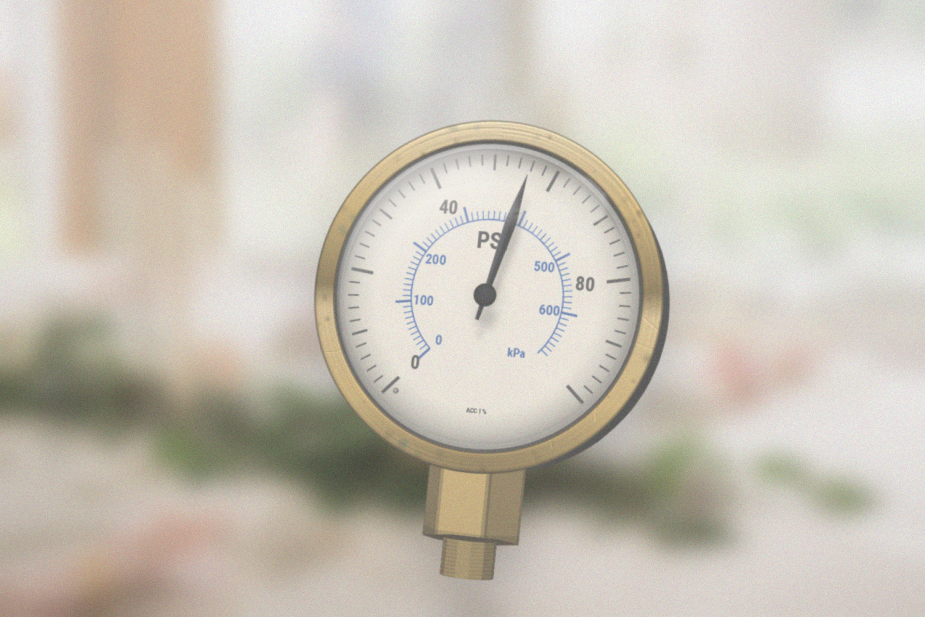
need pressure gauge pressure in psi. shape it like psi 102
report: psi 56
